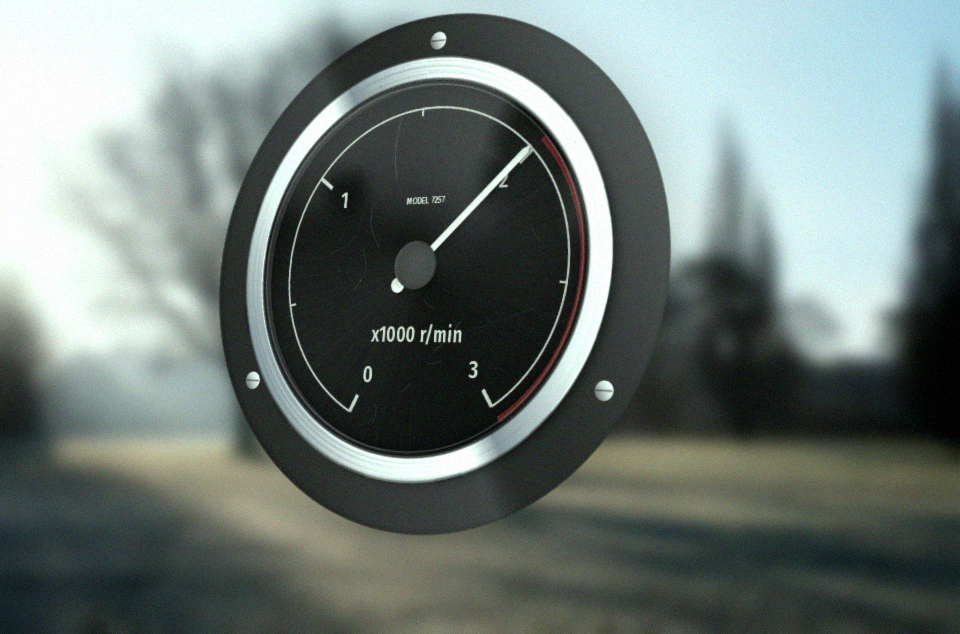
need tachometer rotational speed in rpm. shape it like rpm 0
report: rpm 2000
